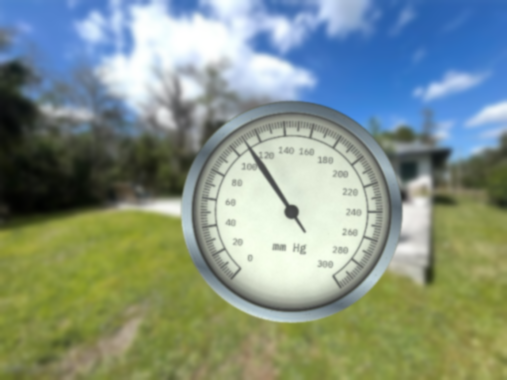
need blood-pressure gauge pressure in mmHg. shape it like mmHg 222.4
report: mmHg 110
